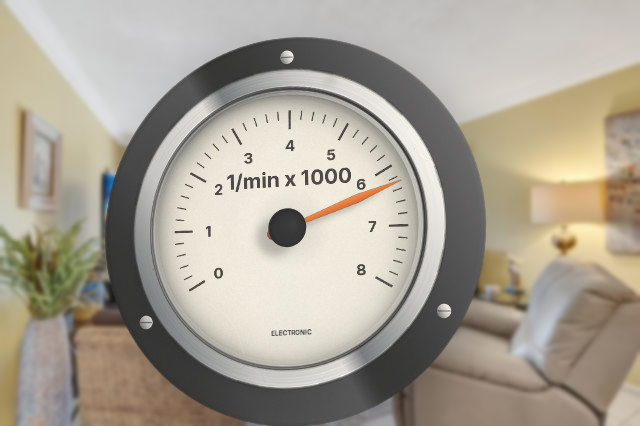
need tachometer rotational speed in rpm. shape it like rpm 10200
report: rpm 6300
